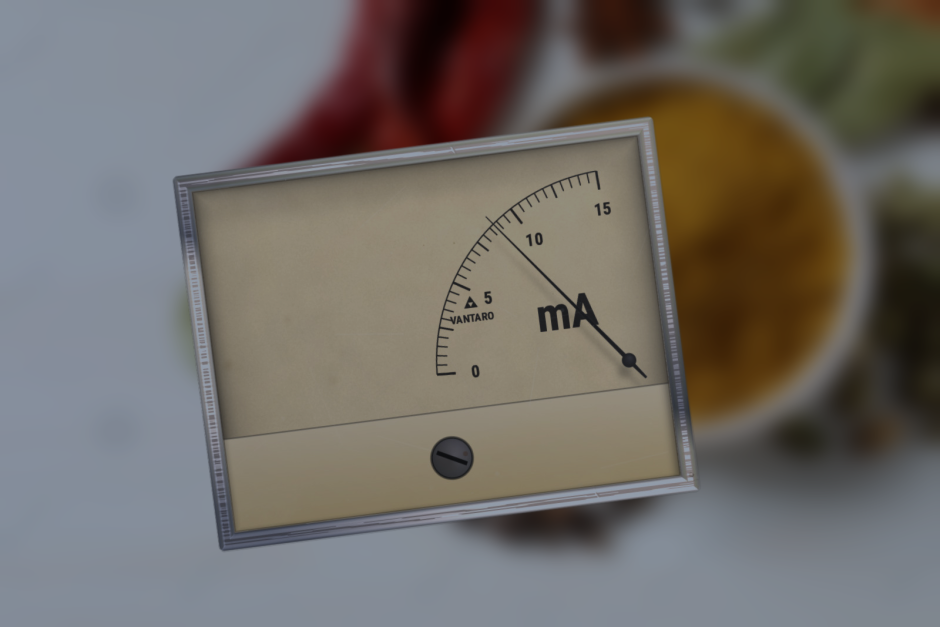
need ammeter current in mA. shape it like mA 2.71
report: mA 8.75
